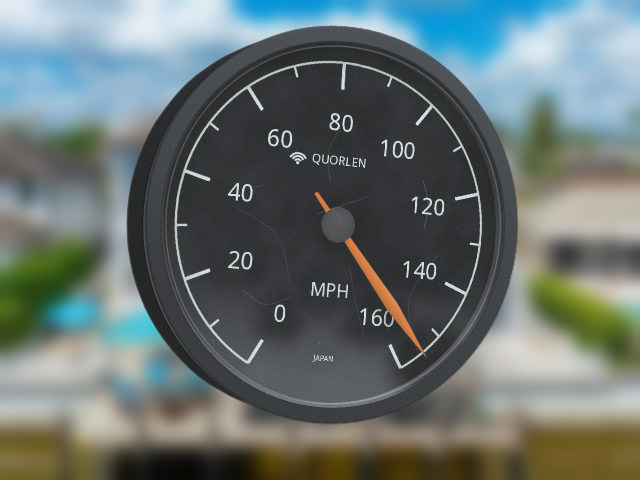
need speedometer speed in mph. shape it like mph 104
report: mph 155
